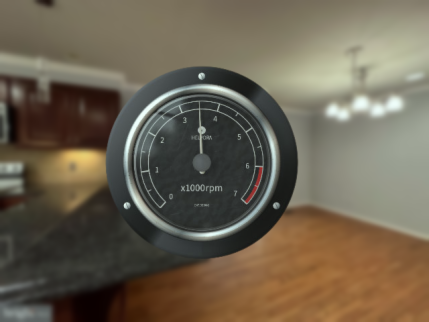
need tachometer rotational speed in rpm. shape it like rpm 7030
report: rpm 3500
